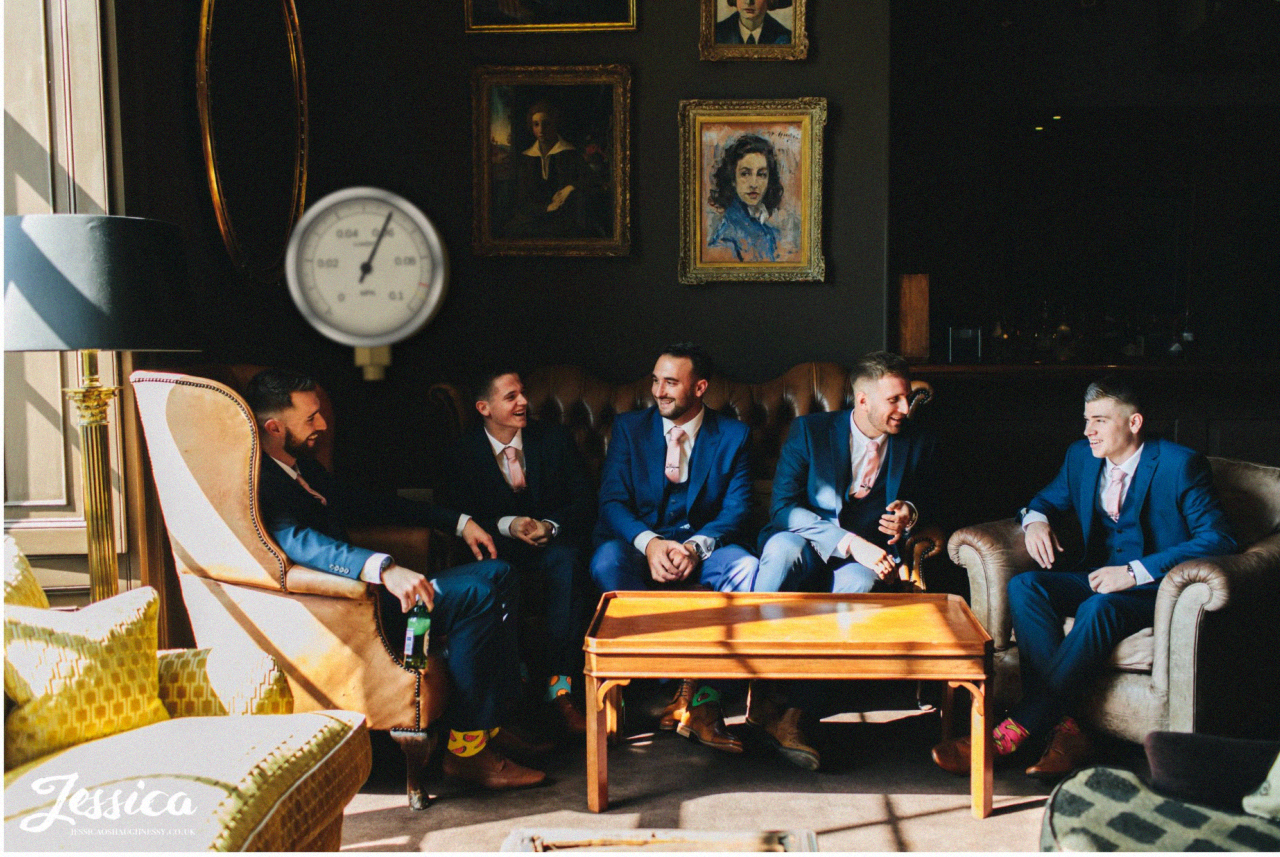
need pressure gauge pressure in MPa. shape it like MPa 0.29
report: MPa 0.06
